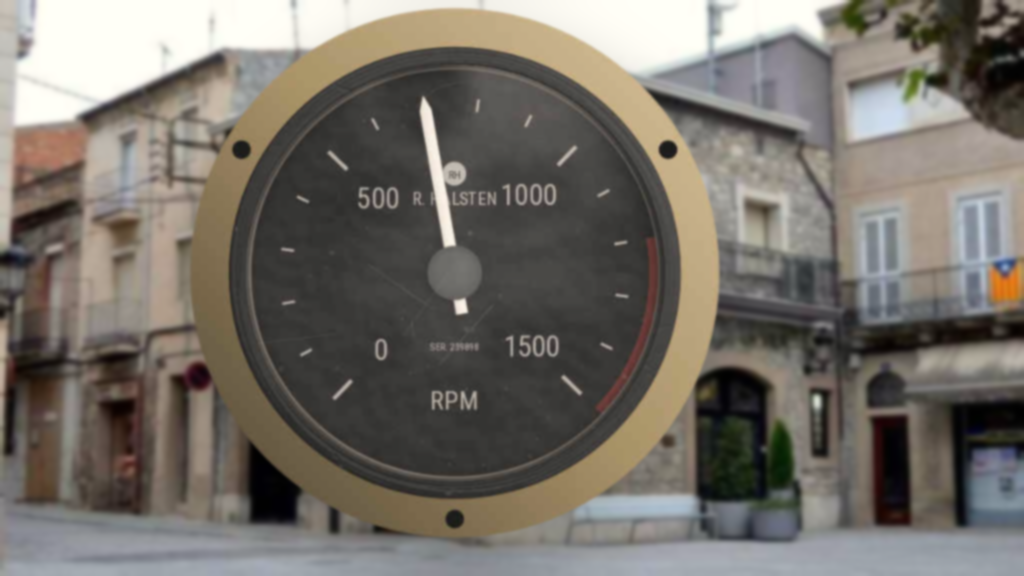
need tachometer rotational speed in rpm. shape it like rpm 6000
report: rpm 700
